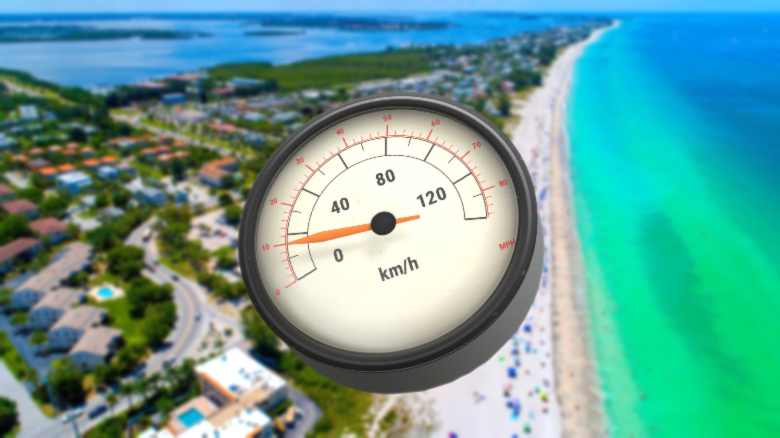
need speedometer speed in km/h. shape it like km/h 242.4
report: km/h 15
